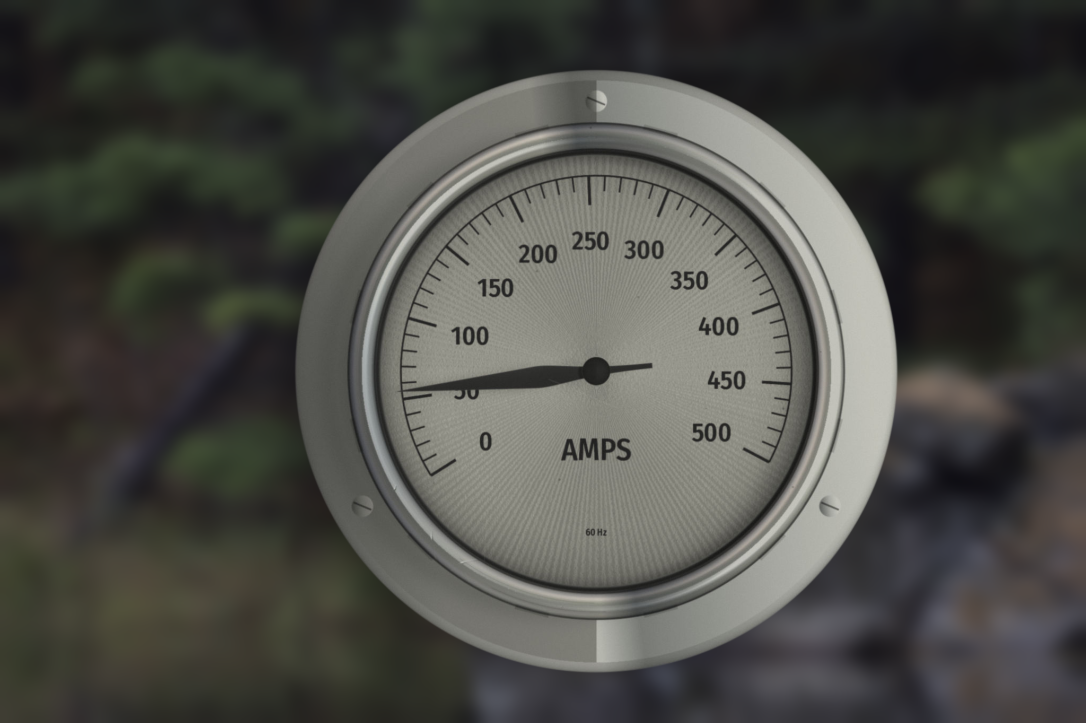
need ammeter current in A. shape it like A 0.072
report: A 55
